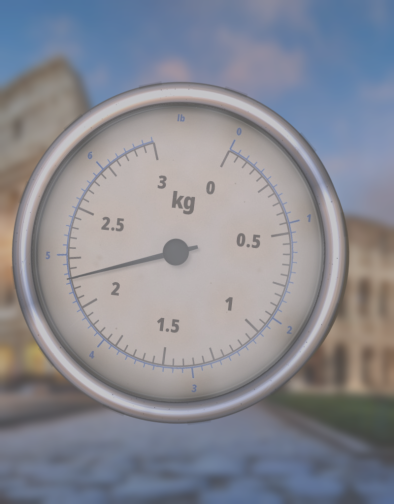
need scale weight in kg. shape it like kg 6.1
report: kg 2.15
